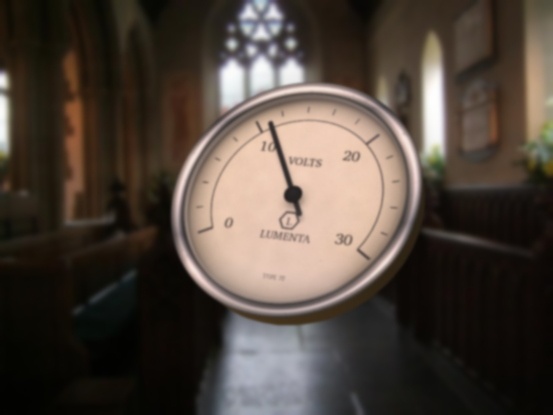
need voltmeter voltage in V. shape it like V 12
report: V 11
